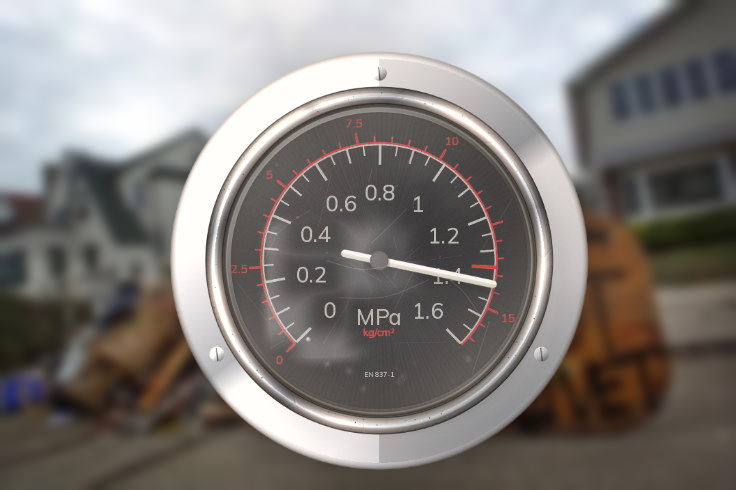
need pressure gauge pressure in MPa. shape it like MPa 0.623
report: MPa 1.4
